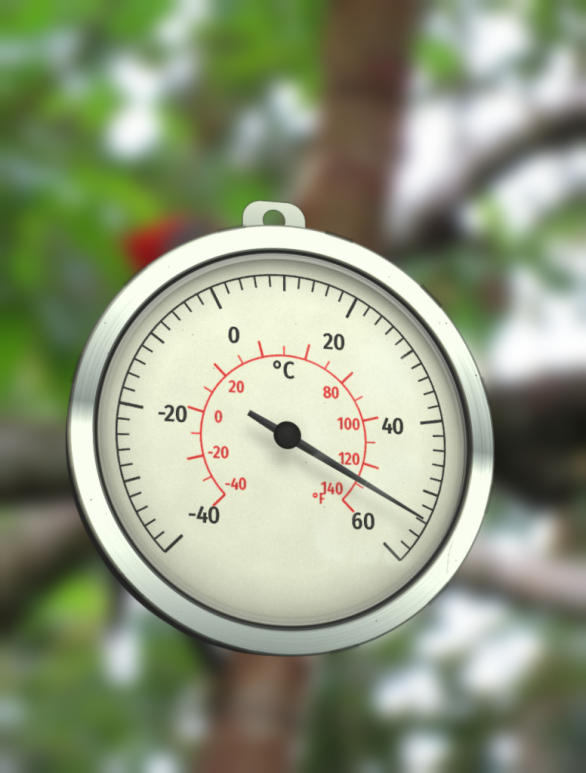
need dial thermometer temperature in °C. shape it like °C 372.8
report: °C 54
